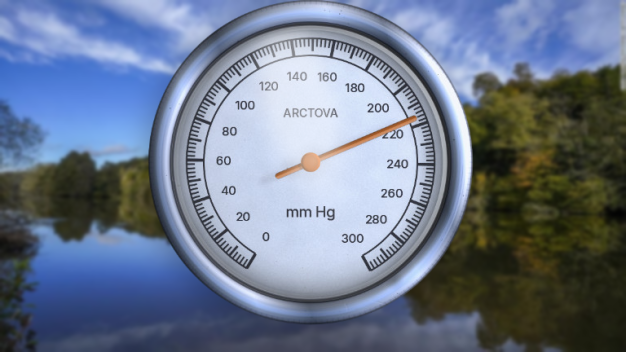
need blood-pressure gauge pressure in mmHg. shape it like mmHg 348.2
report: mmHg 216
